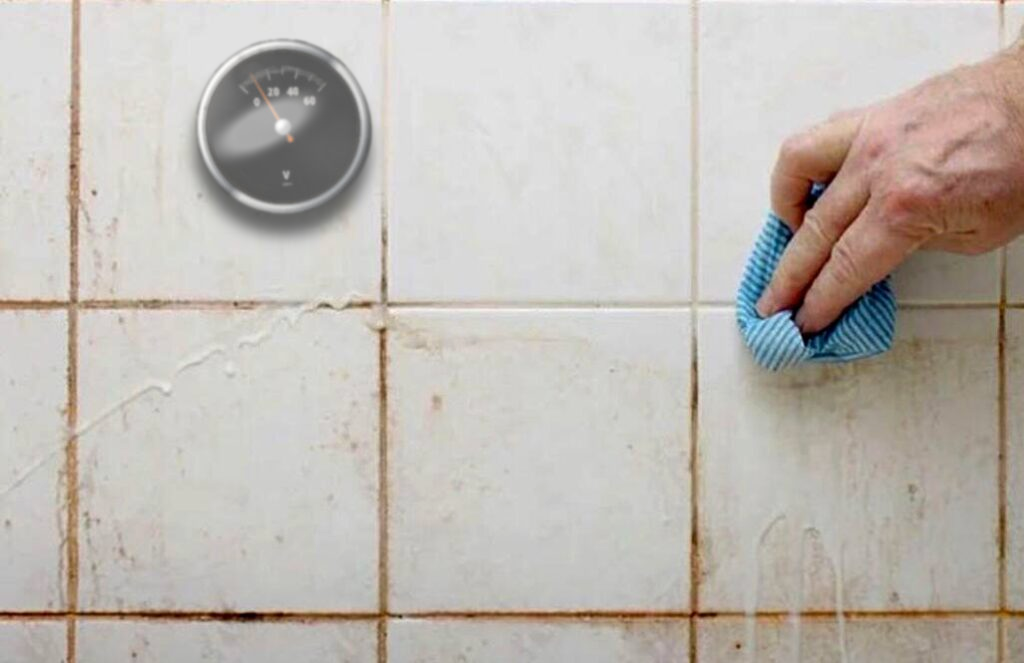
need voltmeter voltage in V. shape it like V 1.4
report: V 10
